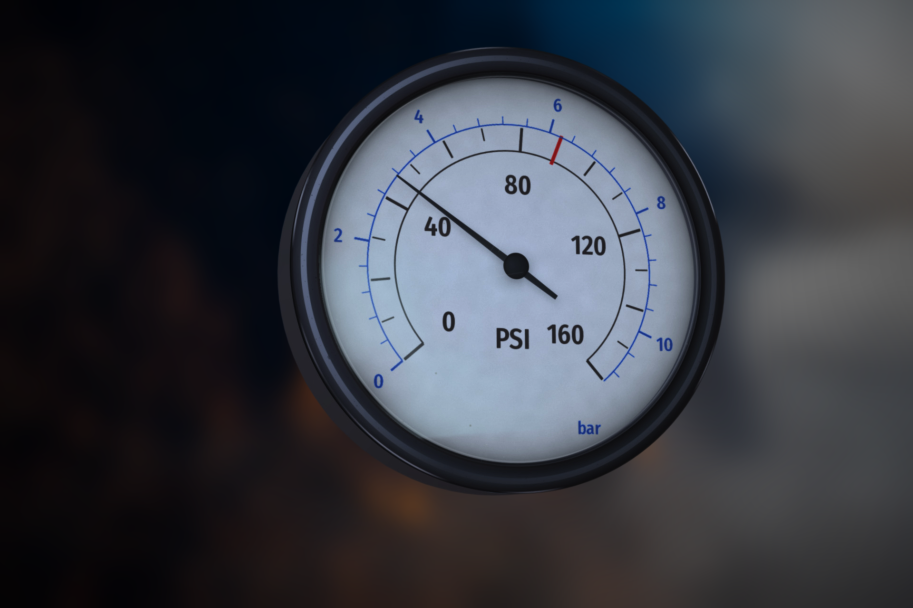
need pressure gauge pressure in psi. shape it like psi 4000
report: psi 45
